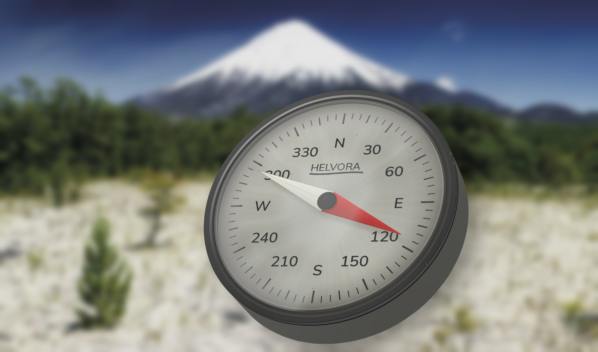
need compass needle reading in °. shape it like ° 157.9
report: ° 115
